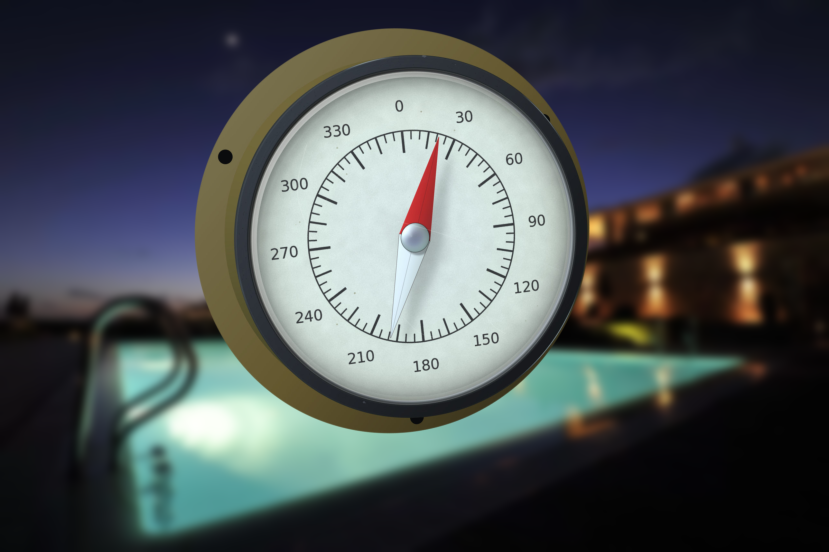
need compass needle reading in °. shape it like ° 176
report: ° 20
